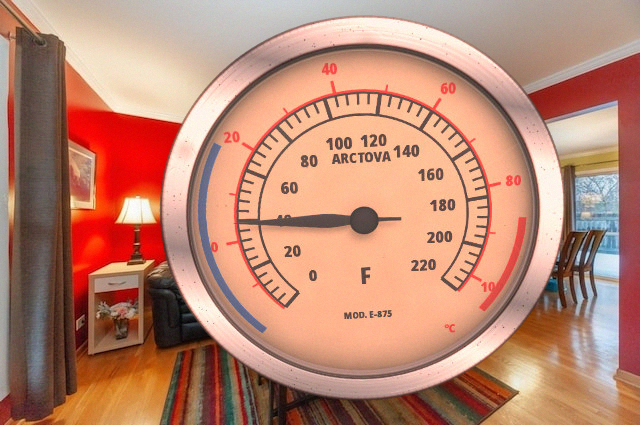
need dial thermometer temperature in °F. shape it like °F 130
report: °F 40
